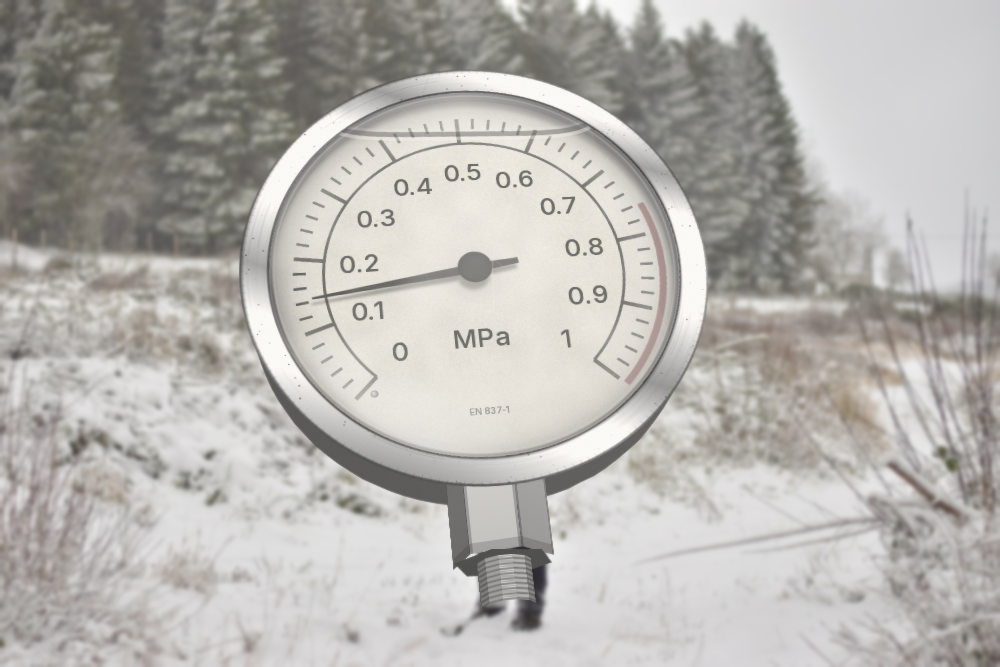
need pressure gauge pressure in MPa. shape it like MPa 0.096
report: MPa 0.14
